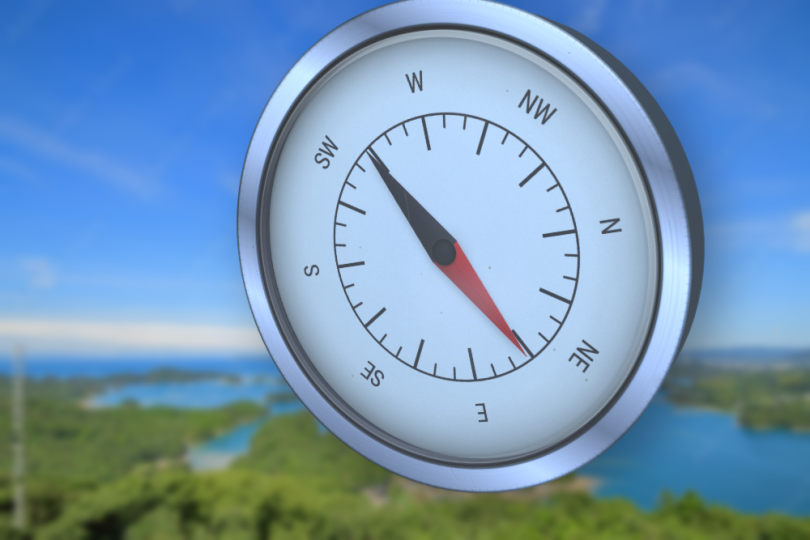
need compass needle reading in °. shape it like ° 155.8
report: ° 60
